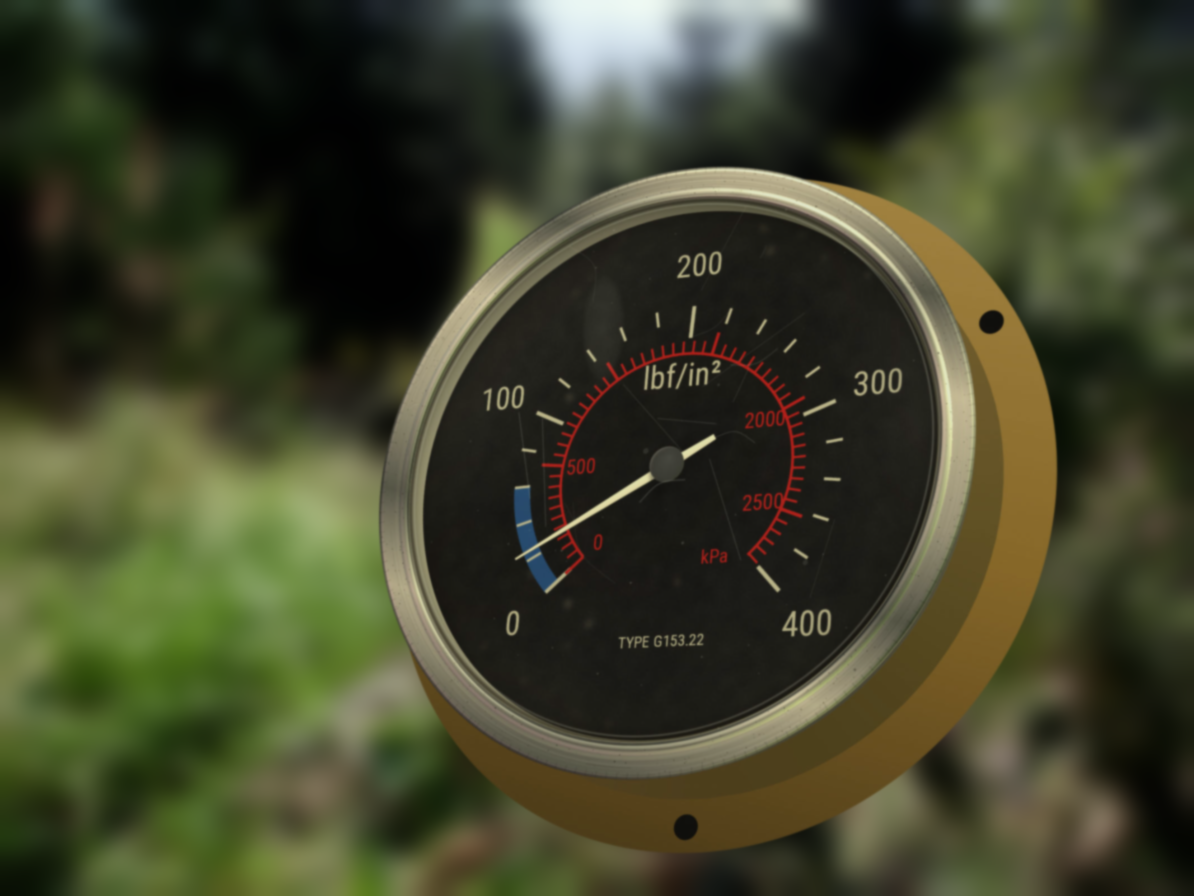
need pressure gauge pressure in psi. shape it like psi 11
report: psi 20
